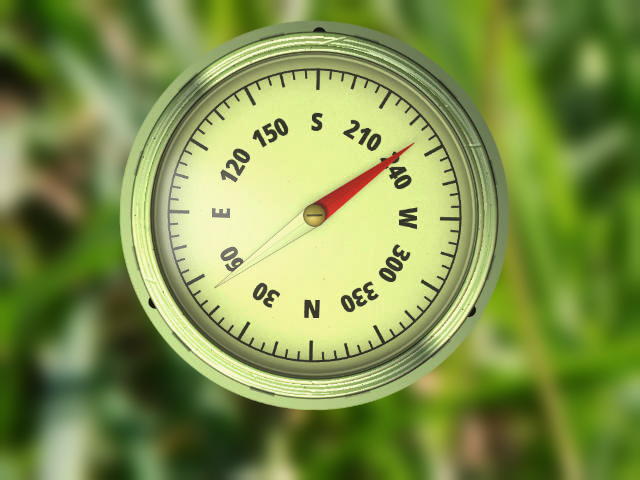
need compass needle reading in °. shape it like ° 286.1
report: ° 232.5
